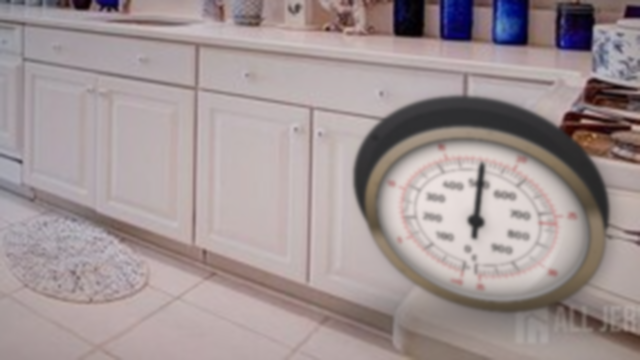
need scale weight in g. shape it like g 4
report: g 500
